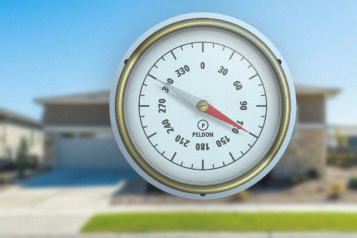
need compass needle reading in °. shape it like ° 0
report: ° 120
